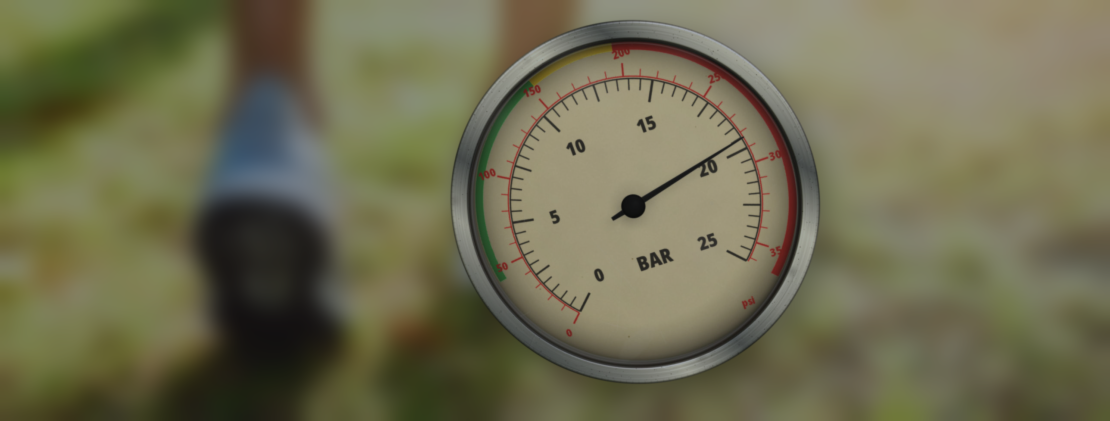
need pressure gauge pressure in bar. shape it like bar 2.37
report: bar 19.5
